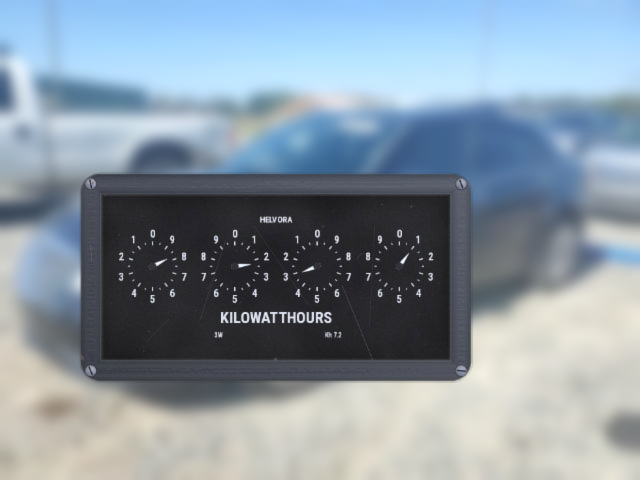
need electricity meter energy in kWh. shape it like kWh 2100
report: kWh 8231
